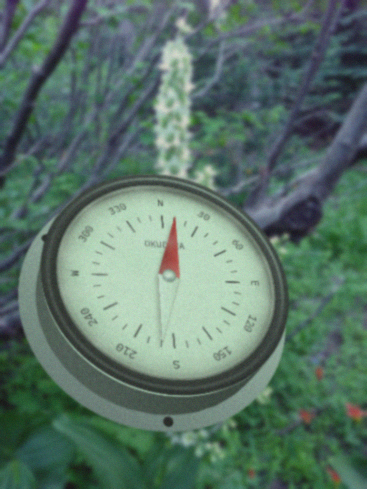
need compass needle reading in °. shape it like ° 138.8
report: ° 10
